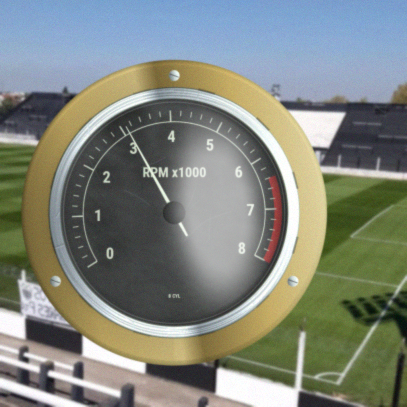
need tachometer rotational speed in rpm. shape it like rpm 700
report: rpm 3100
